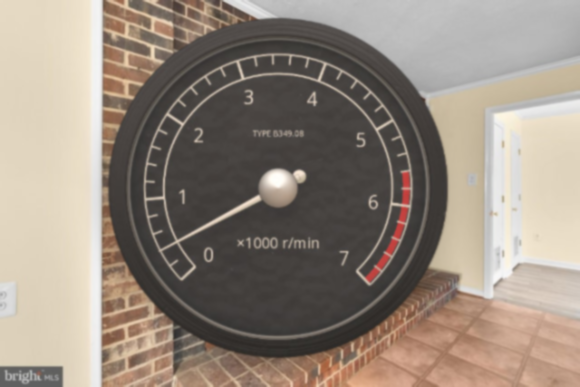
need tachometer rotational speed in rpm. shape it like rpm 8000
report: rpm 400
